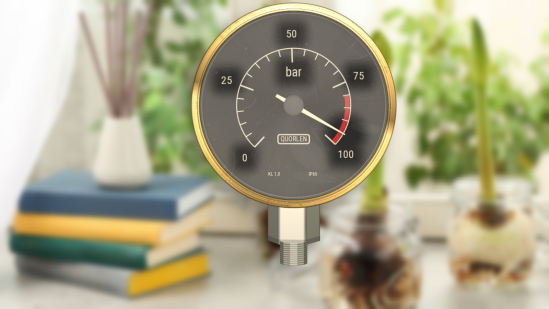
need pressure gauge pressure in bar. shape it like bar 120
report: bar 95
